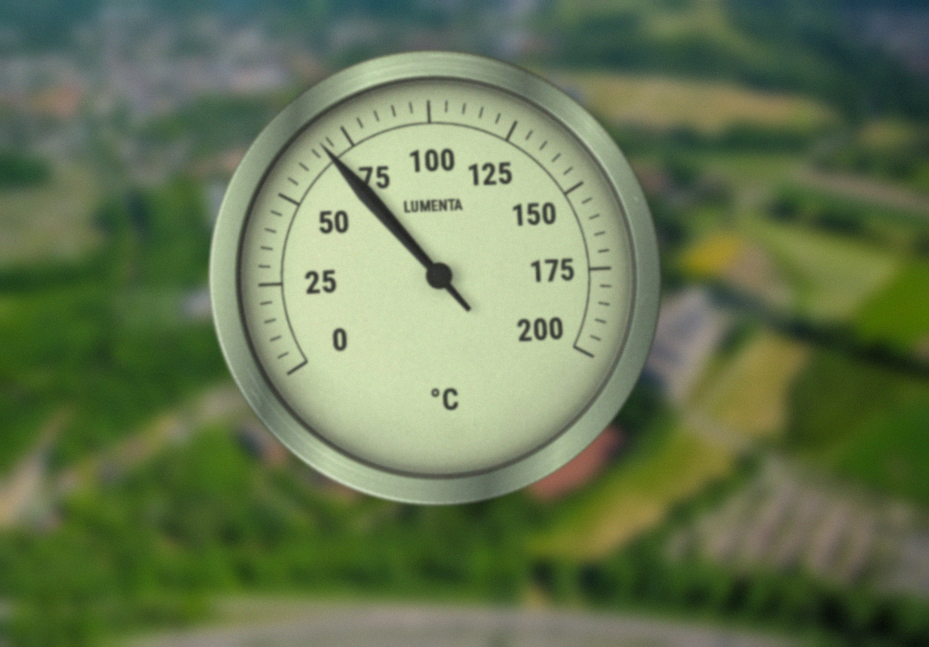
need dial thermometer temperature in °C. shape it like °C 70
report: °C 67.5
